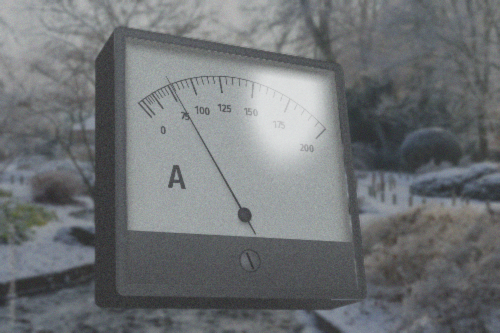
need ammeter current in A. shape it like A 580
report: A 75
